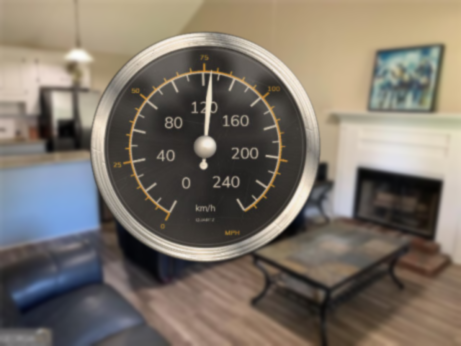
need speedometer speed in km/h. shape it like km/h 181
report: km/h 125
